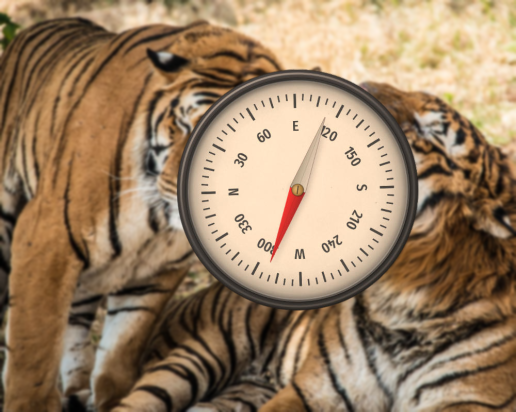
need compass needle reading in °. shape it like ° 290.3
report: ° 292.5
